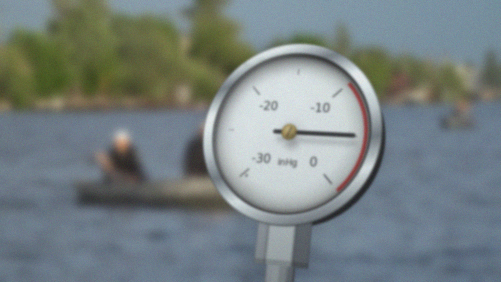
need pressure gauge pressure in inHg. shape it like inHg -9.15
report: inHg -5
